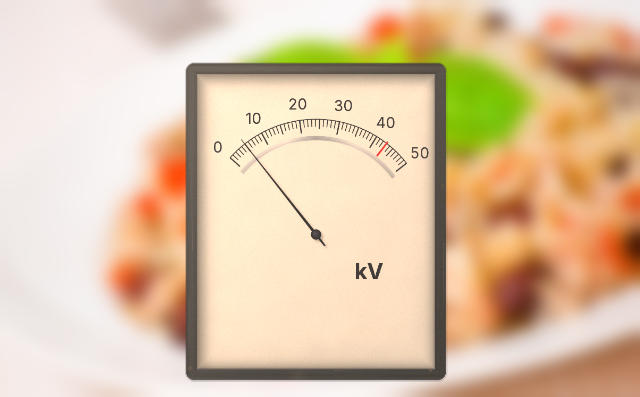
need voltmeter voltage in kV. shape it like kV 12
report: kV 5
